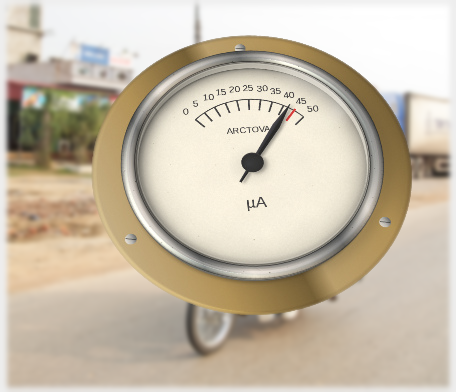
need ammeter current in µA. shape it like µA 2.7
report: µA 42.5
